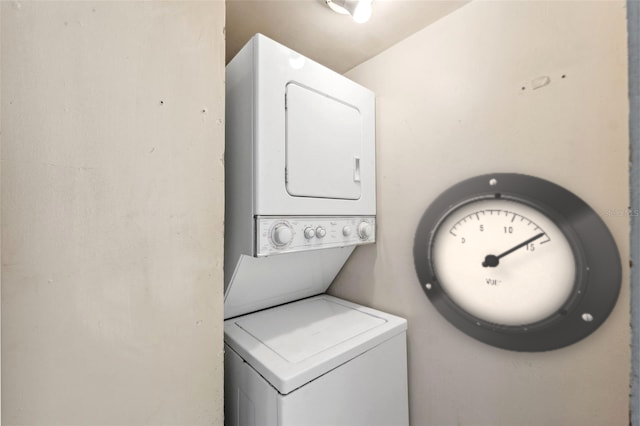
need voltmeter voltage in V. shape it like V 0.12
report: V 14
